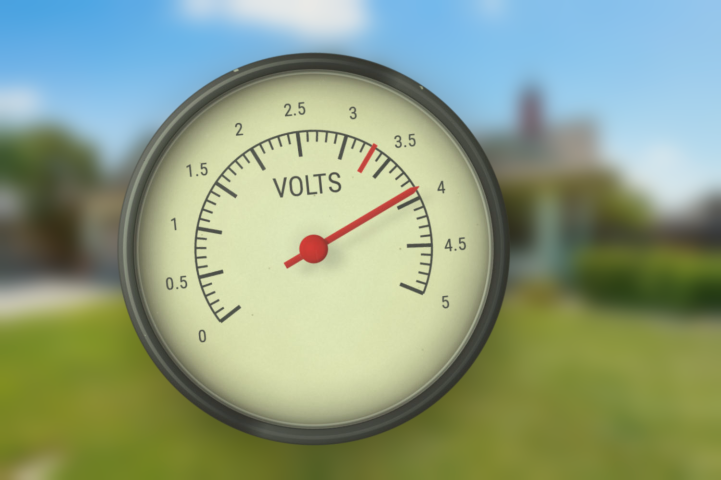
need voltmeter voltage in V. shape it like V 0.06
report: V 3.9
